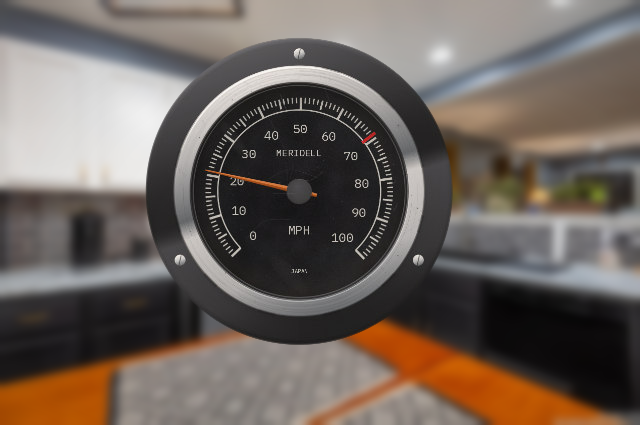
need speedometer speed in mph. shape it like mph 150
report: mph 21
